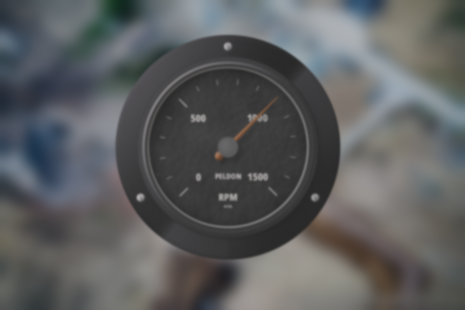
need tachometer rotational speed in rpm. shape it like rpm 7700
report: rpm 1000
